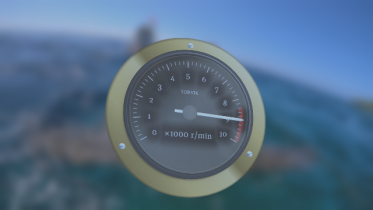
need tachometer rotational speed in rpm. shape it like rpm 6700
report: rpm 9000
